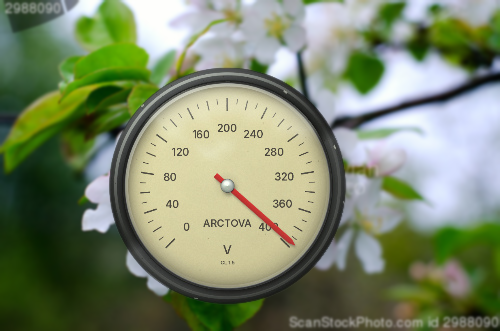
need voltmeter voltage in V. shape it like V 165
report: V 395
